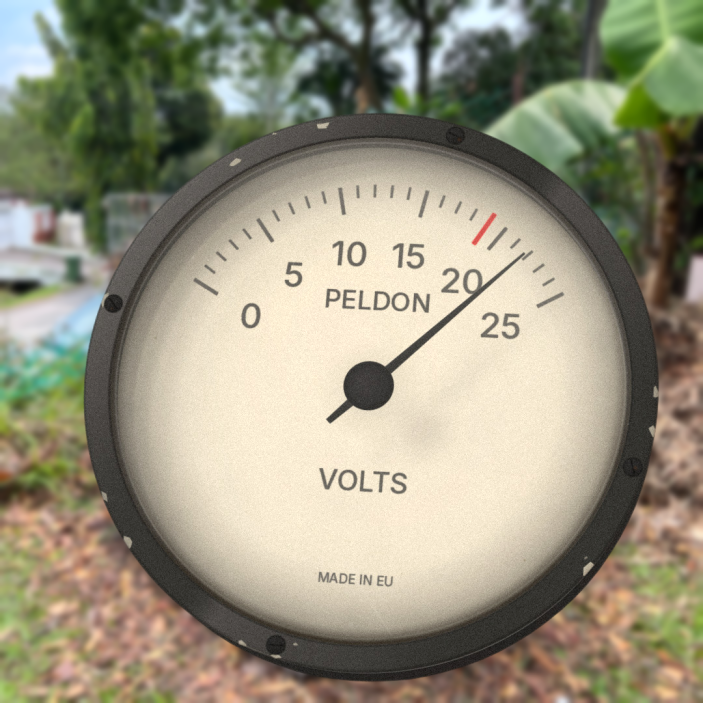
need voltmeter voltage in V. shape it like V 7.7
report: V 22
